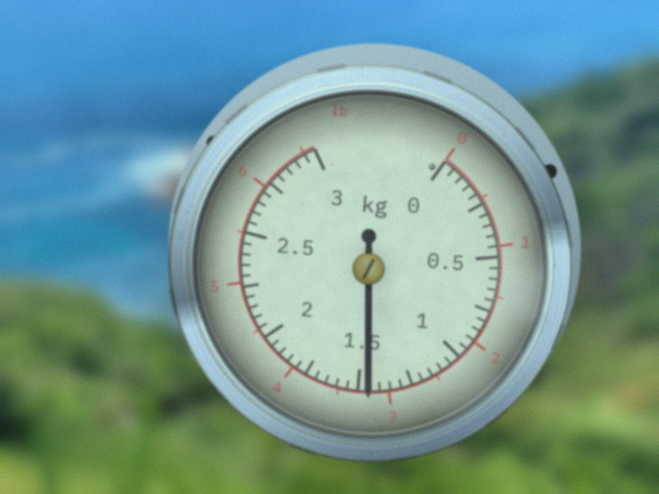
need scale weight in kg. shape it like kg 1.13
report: kg 1.45
